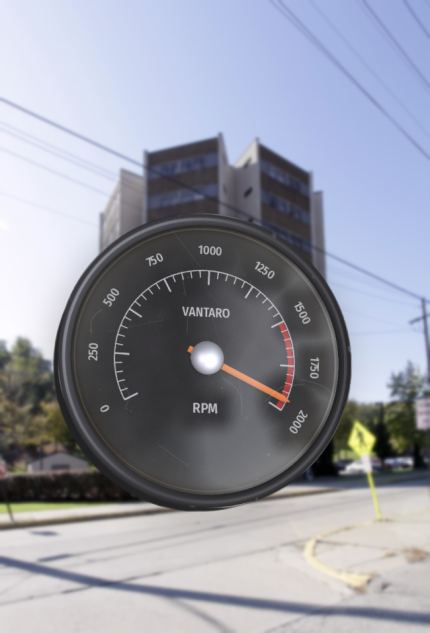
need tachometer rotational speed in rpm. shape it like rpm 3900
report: rpm 1950
